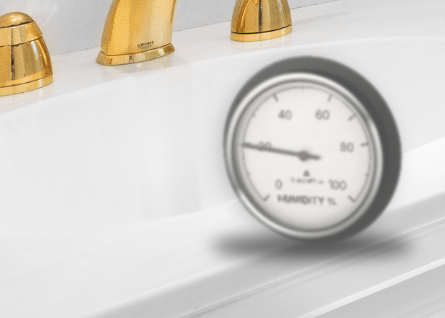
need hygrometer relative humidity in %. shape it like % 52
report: % 20
